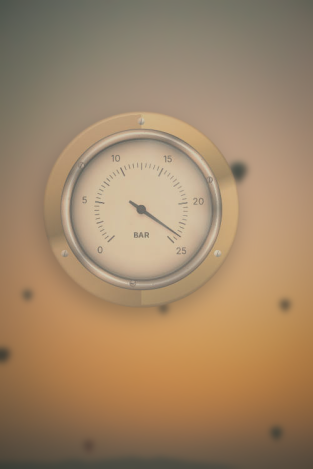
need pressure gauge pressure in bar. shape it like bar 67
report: bar 24
